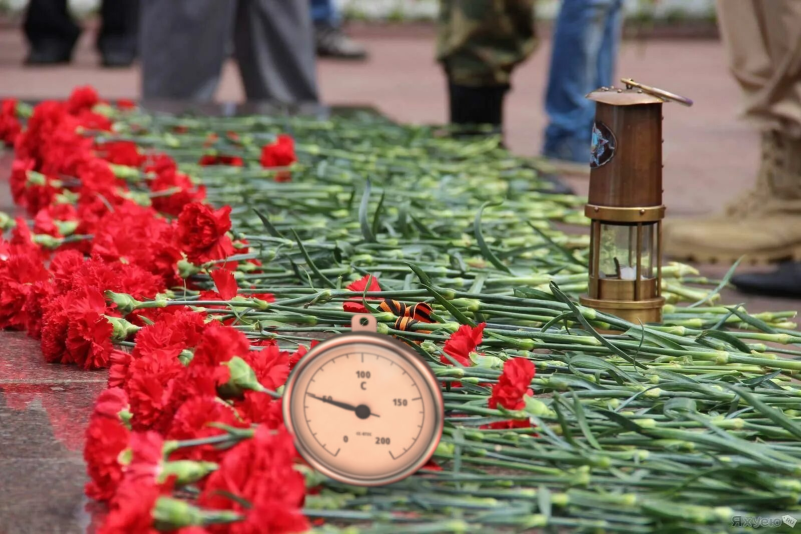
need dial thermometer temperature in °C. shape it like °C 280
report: °C 50
